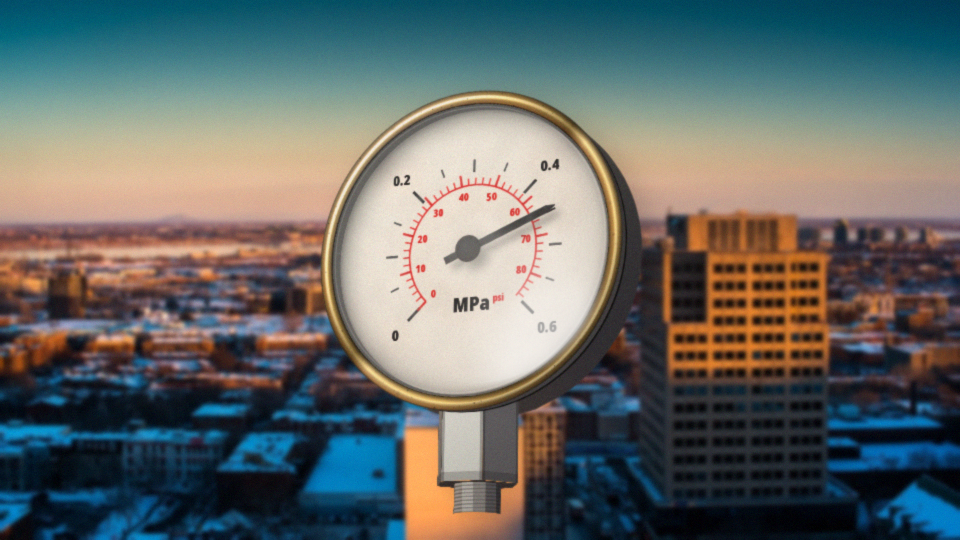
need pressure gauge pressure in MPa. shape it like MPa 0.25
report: MPa 0.45
